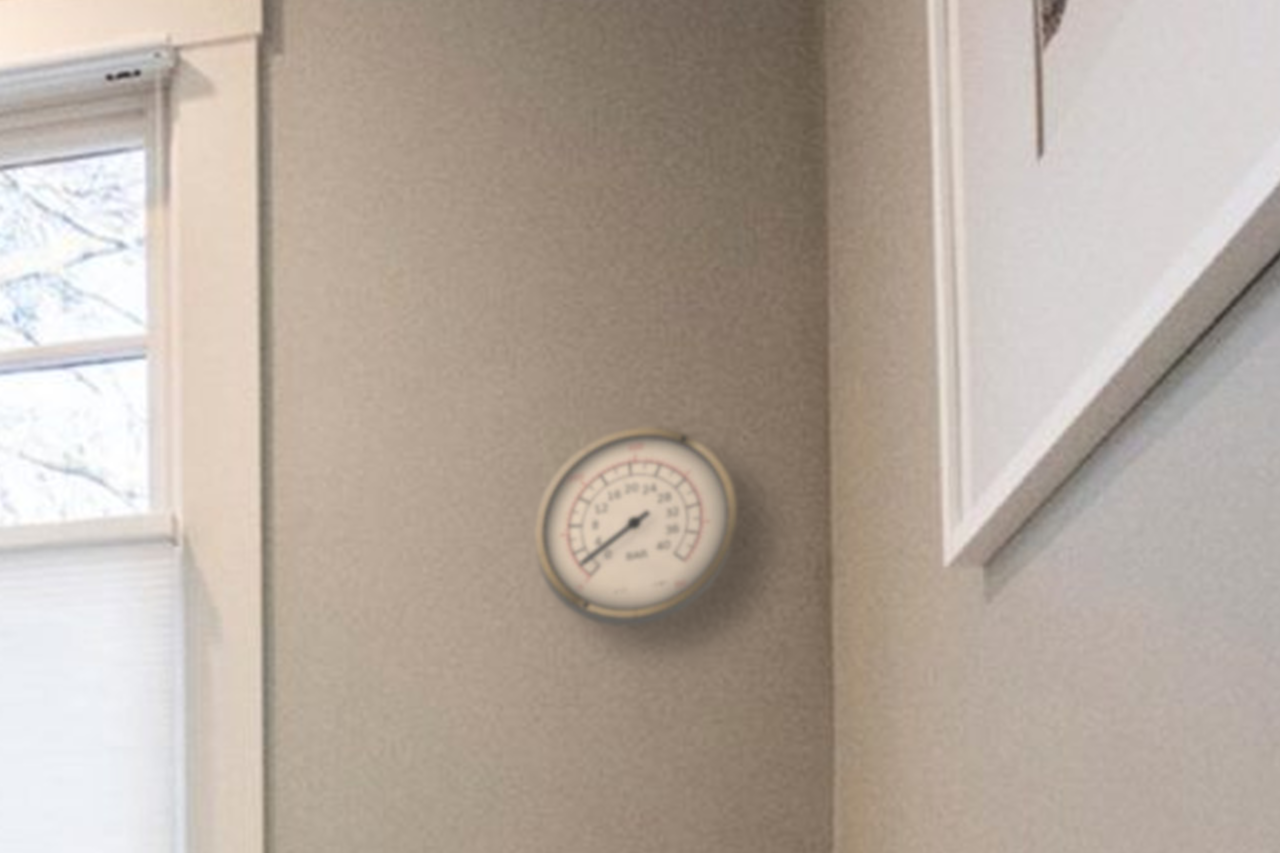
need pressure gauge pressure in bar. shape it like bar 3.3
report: bar 2
